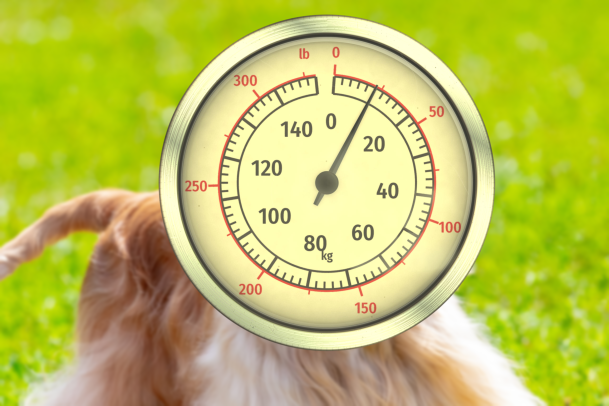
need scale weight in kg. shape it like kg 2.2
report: kg 10
